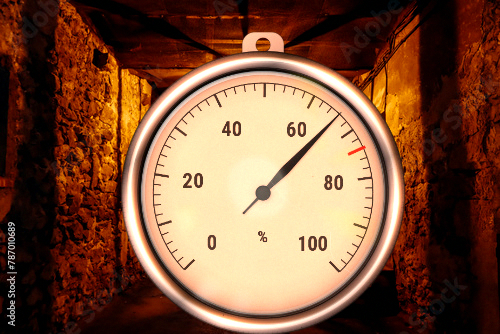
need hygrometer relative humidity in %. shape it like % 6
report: % 66
